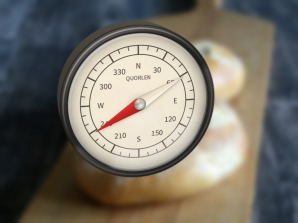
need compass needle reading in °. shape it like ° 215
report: ° 240
